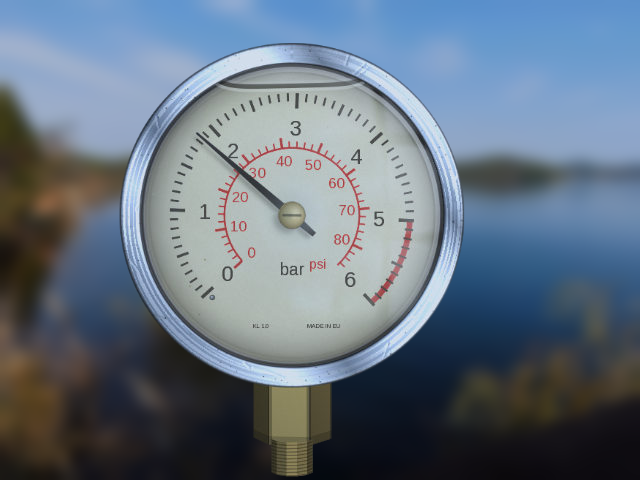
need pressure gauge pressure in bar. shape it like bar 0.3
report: bar 1.85
